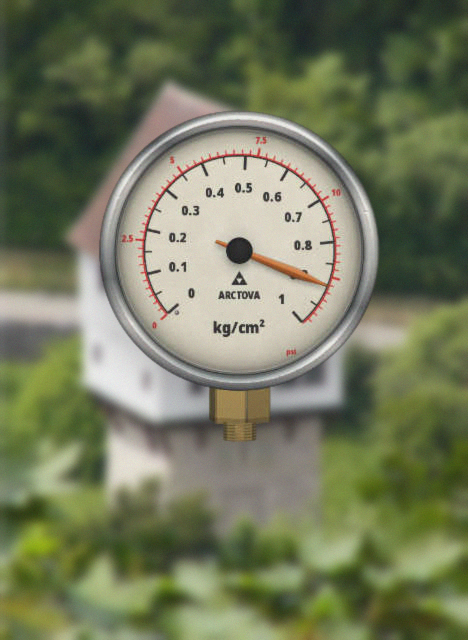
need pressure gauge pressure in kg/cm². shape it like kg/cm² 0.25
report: kg/cm² 0.9
